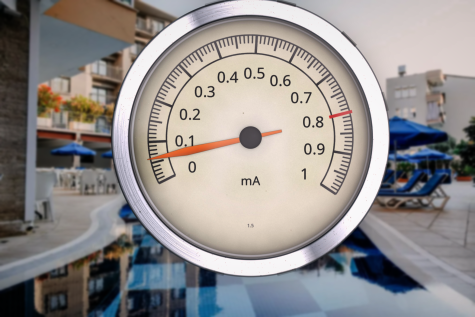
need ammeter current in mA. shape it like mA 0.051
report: mA 0.06
